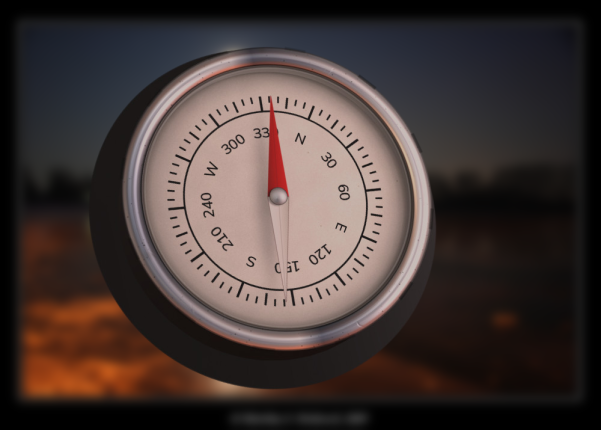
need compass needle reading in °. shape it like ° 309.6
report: ° 335
